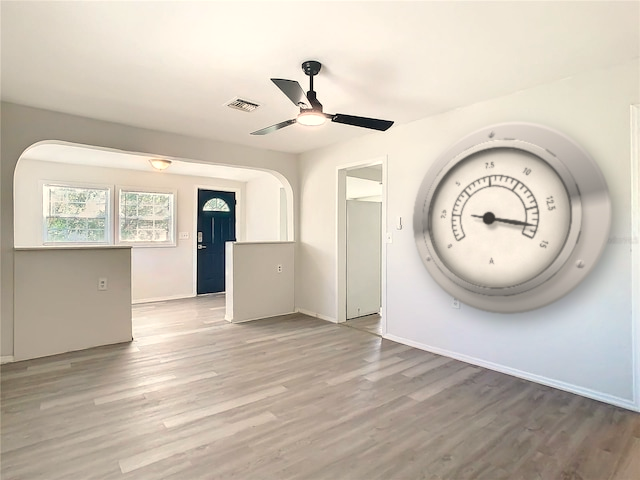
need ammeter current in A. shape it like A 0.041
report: A 14
